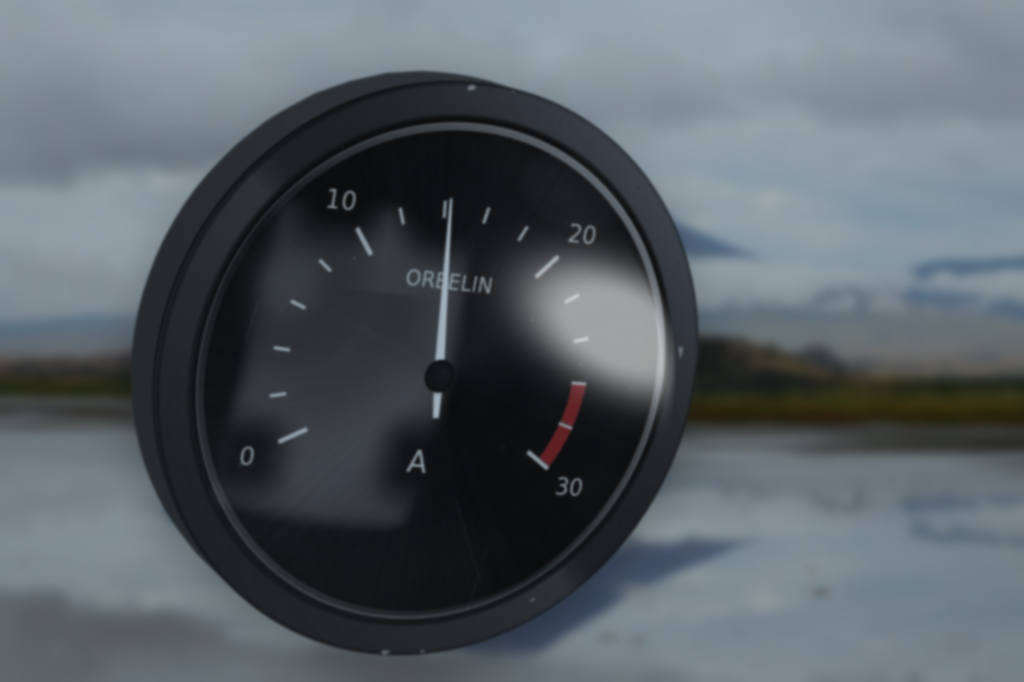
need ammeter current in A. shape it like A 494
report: A 14
